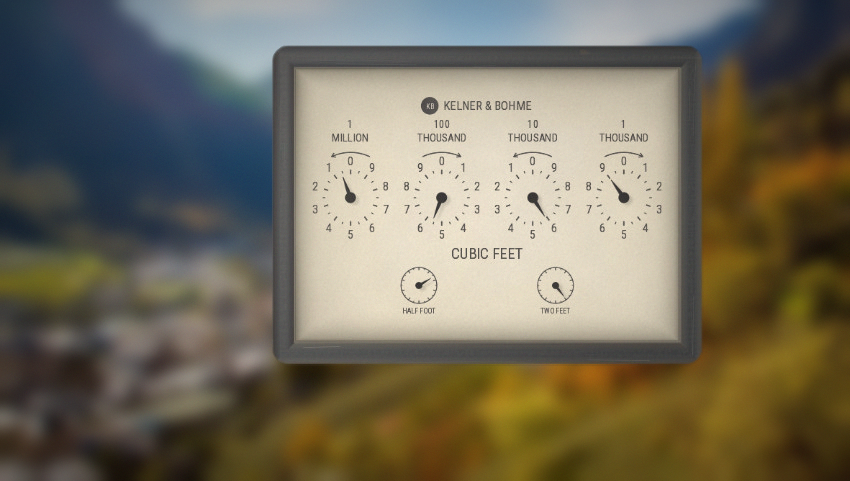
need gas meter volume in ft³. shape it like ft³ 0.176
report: ft³ 55900
